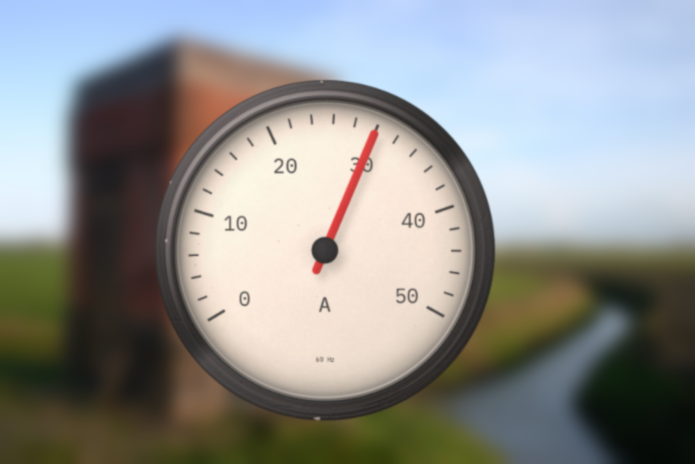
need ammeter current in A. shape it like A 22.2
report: A 30
